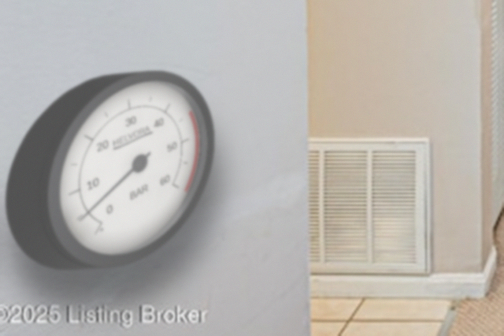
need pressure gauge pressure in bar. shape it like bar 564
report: bar 5
